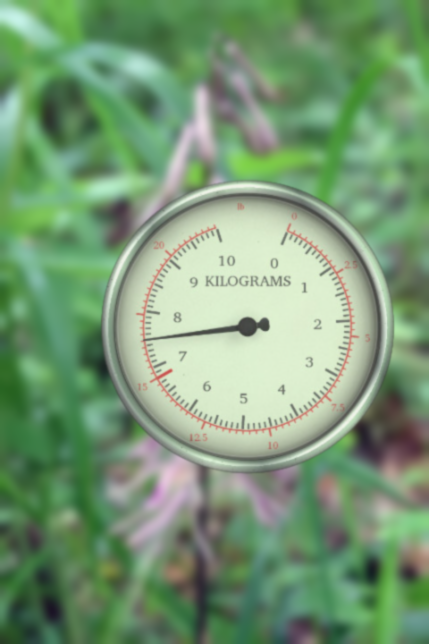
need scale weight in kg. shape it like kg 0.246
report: kg 7.5
